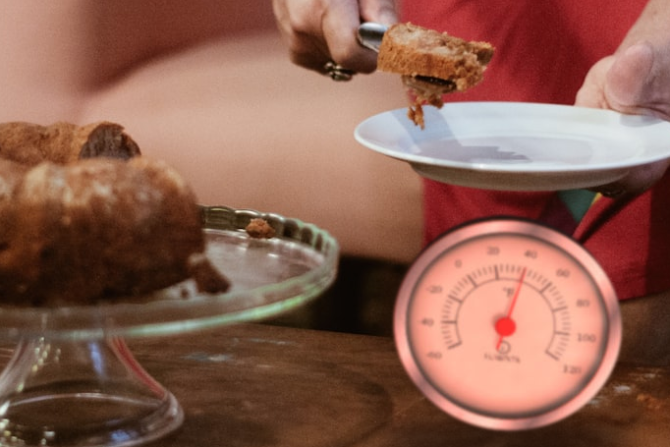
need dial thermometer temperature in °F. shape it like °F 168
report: °F 40
